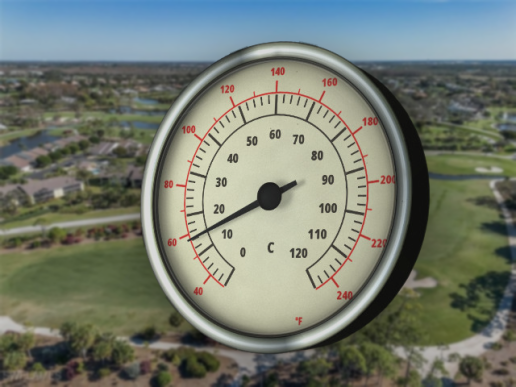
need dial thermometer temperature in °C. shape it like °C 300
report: °C 14
